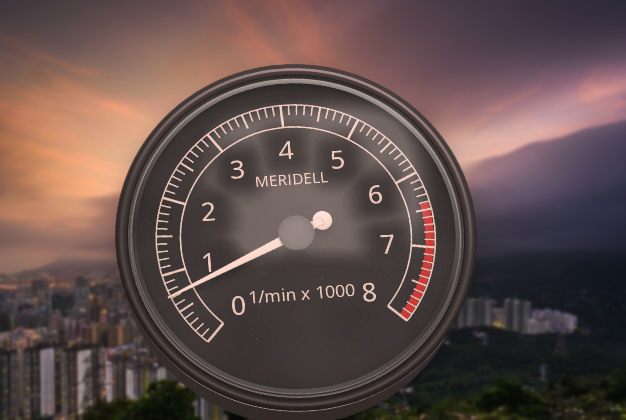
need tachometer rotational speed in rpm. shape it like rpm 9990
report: rpm 700
